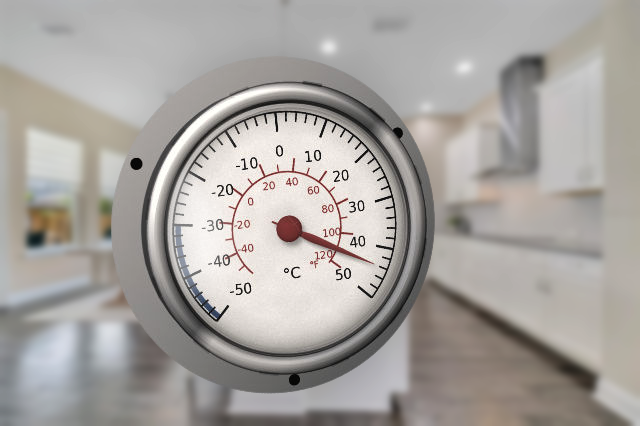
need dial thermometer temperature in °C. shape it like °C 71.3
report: °C 44
